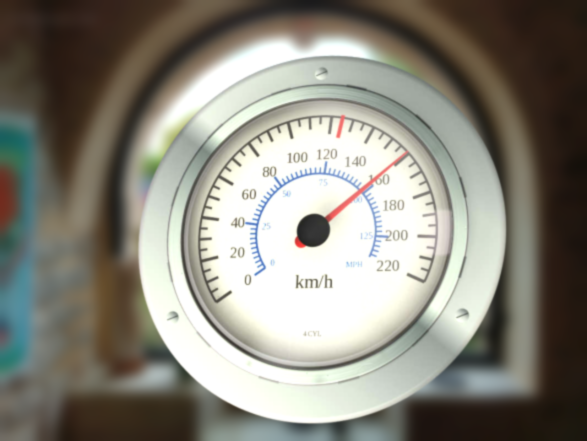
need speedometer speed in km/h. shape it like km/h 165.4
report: km/h 160
